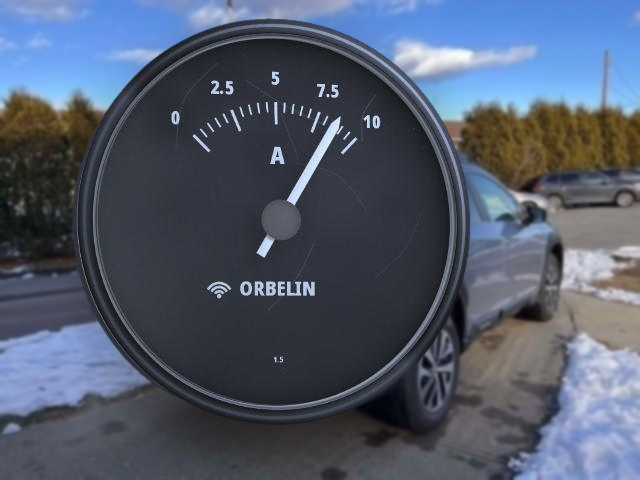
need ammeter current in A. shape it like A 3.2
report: A 8.5
